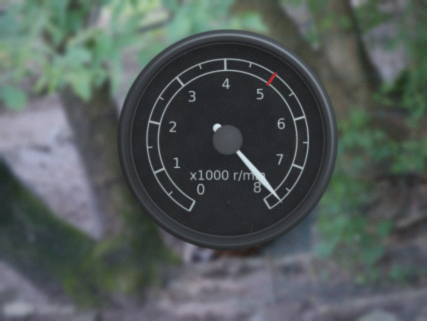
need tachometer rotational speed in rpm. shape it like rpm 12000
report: rpm 7750
